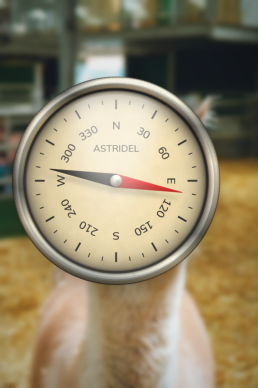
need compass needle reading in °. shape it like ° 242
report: ° 100
